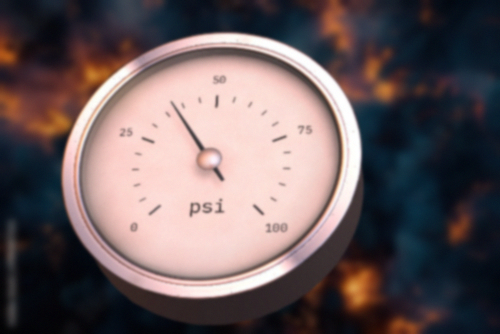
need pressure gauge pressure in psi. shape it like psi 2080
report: psi 37.5
